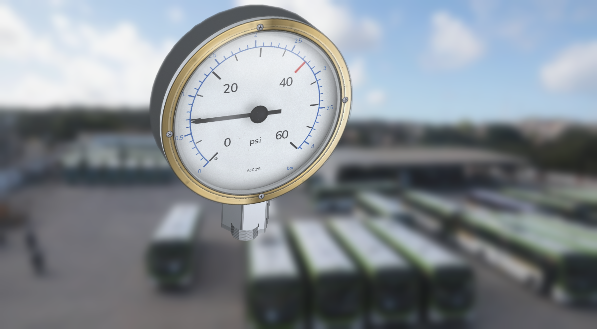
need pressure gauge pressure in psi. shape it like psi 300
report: psi 10
